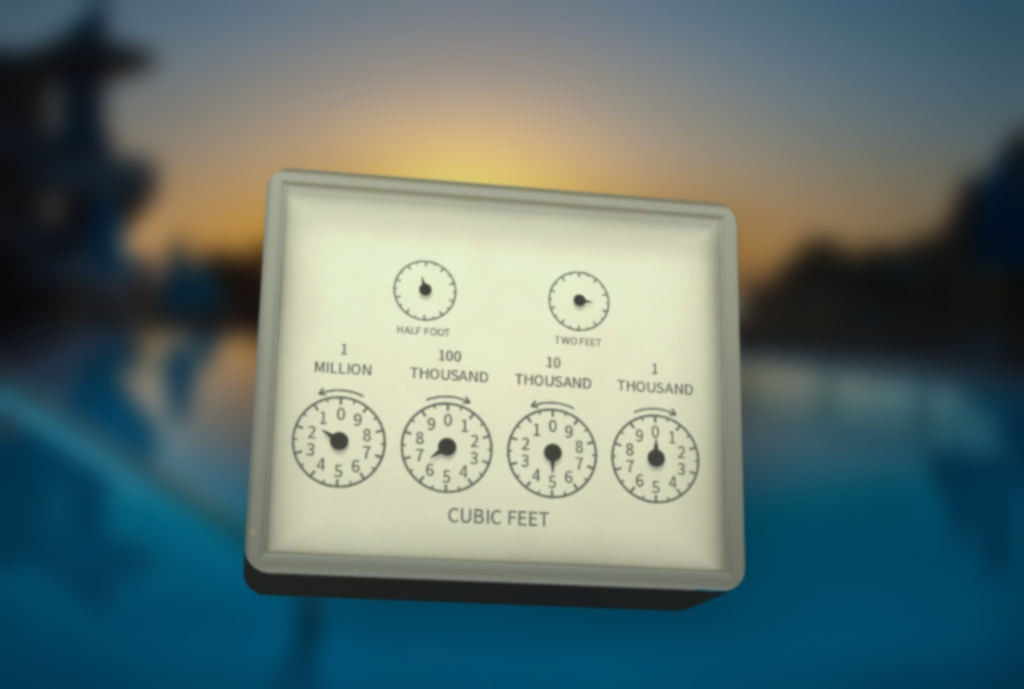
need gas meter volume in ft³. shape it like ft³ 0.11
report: ft³ 165000
